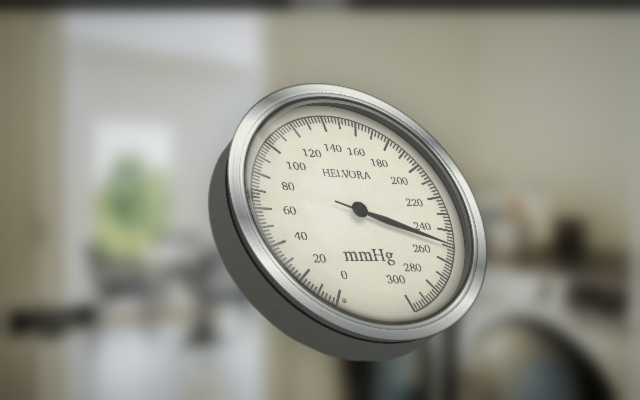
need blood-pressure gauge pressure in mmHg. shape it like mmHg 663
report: mmHg 250
